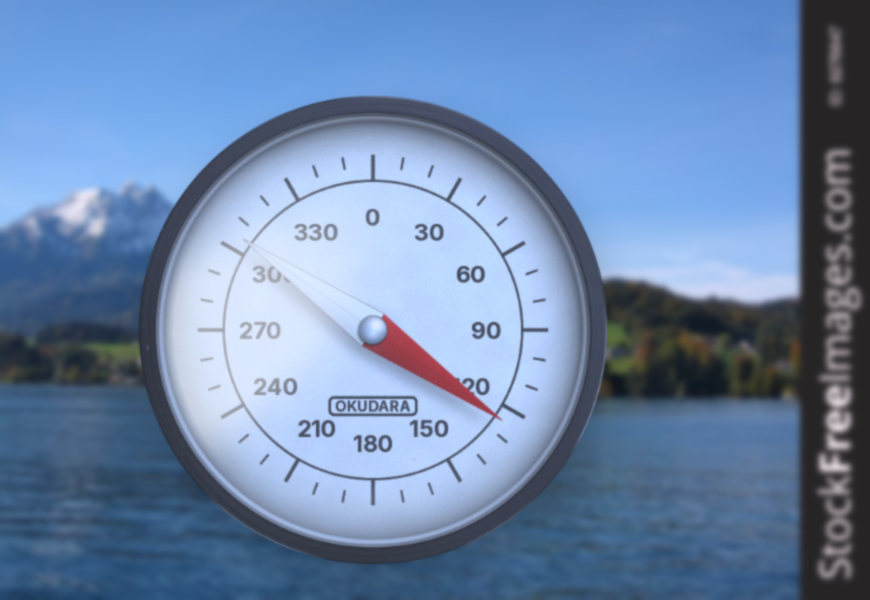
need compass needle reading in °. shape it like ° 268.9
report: ° 125
